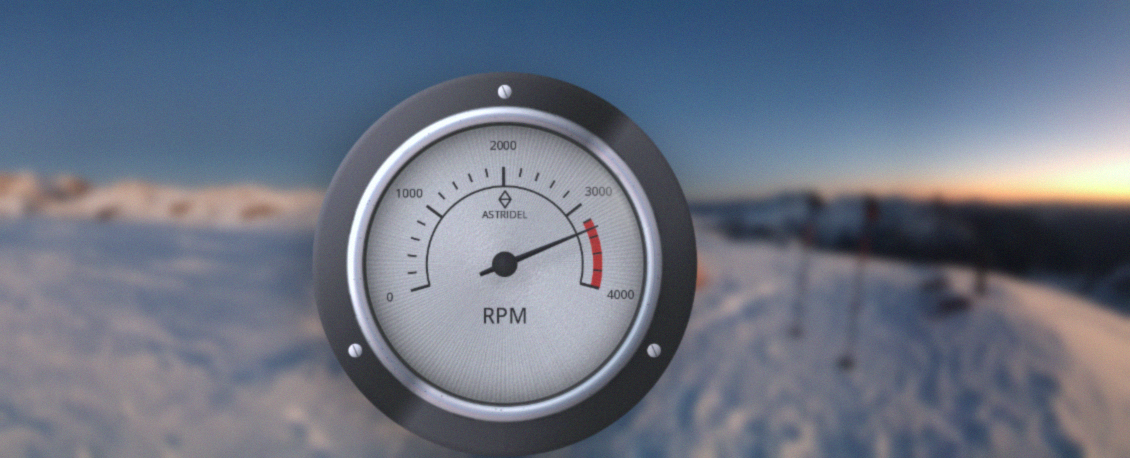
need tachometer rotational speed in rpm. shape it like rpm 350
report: rpm 3300
